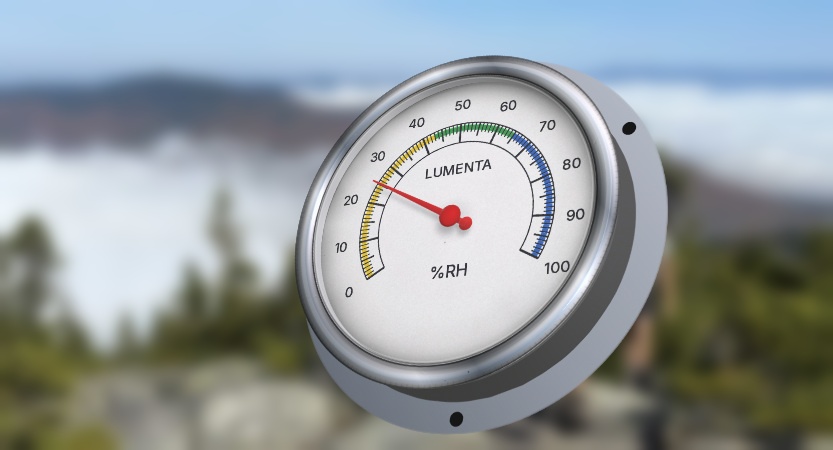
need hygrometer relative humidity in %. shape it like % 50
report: % 25
